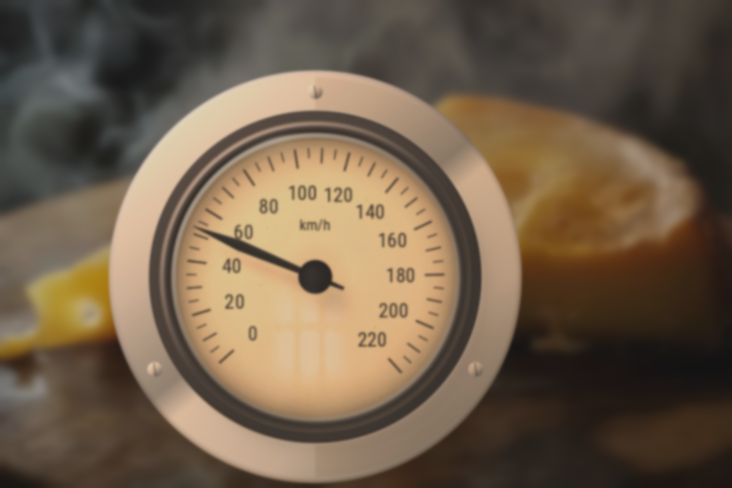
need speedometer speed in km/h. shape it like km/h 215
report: km/h 52.5
